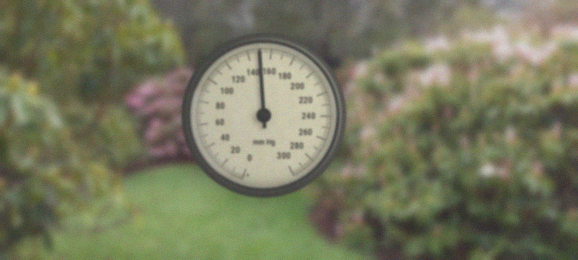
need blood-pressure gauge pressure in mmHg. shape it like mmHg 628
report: mmHg 150
